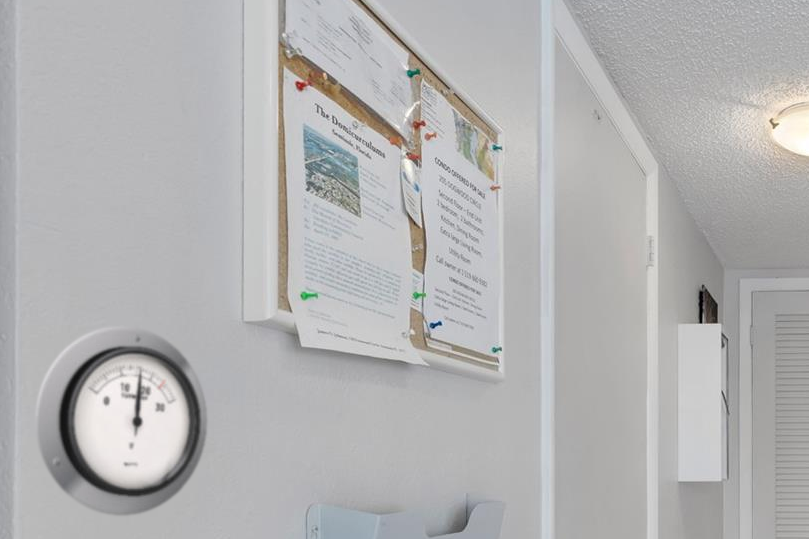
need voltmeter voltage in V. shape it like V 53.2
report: V 15
